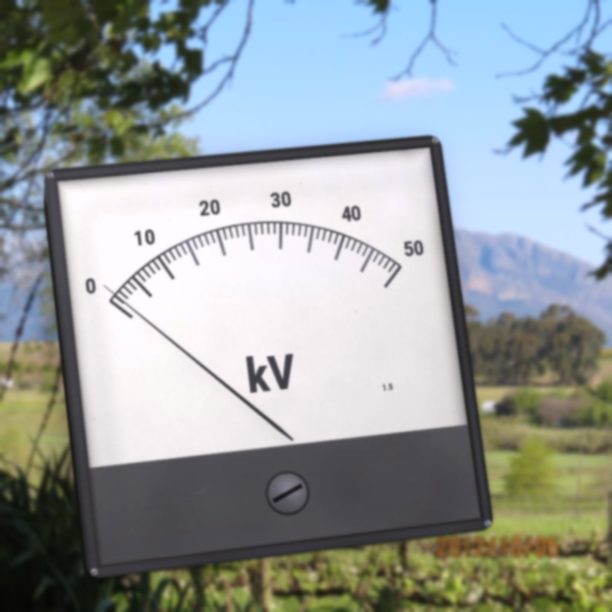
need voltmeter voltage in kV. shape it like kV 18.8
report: kV 1
